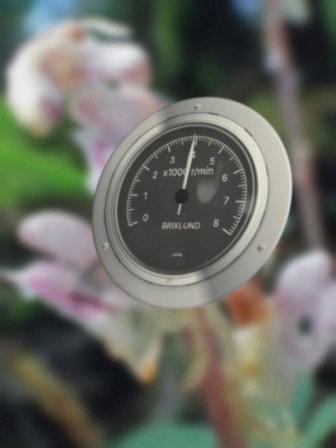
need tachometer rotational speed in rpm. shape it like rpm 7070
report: rpm 4000
